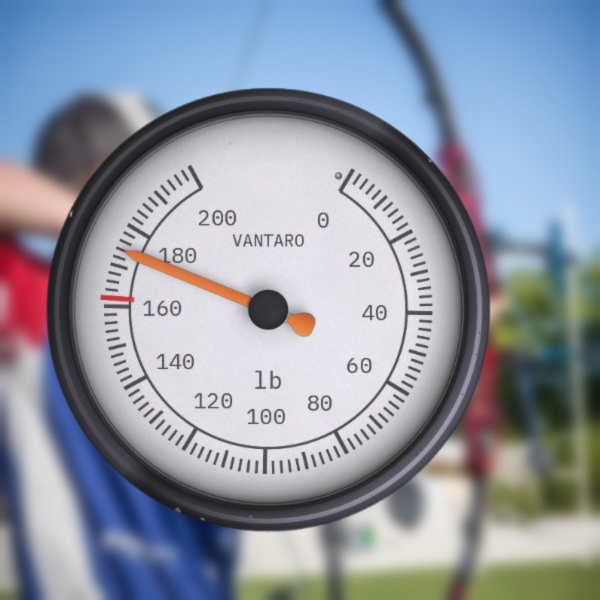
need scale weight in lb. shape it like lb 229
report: lb 174
